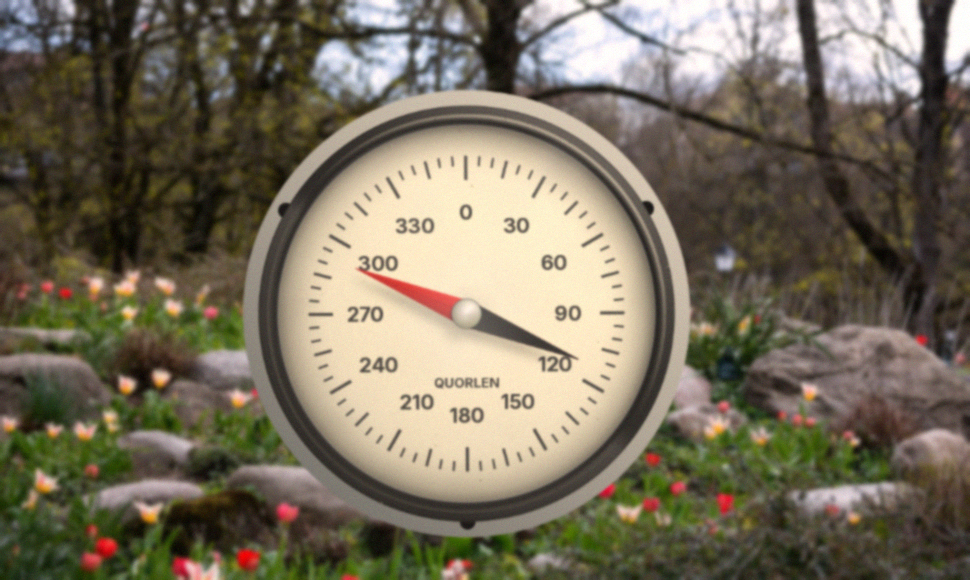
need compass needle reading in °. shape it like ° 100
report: ° 292.5
